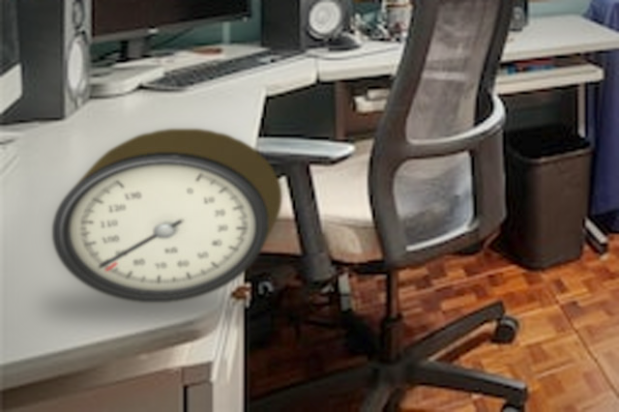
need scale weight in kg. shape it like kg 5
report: kg 90
